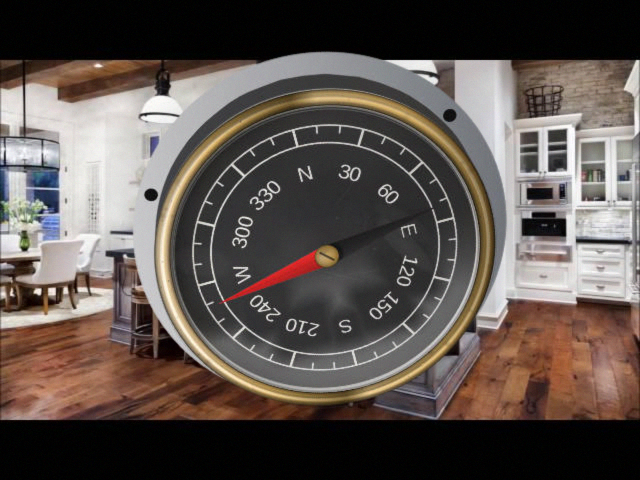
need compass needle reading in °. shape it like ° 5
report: ° 260
